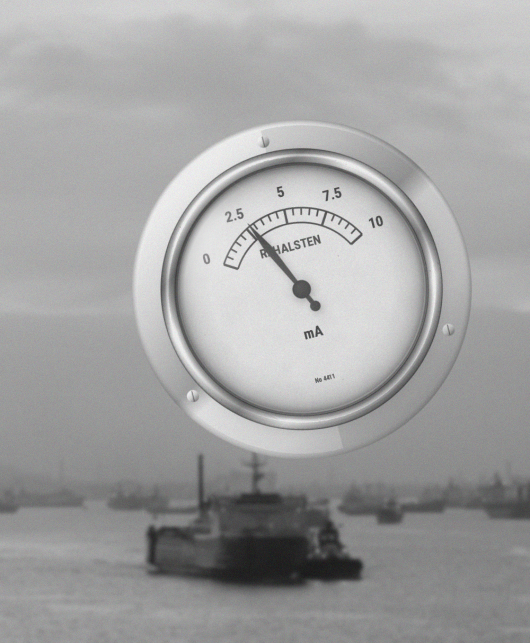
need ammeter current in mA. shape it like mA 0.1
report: mA 2.75
